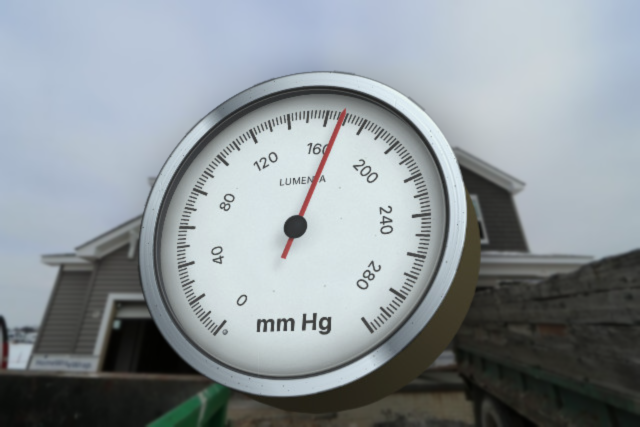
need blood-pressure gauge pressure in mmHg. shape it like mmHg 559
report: mmHg 170
